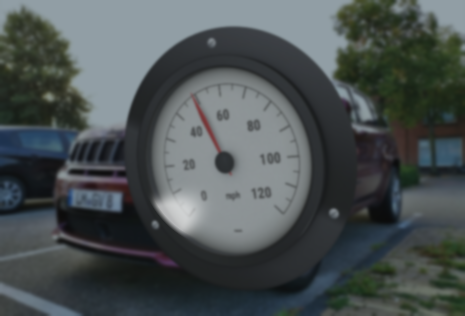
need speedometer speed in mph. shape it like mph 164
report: mph 50
